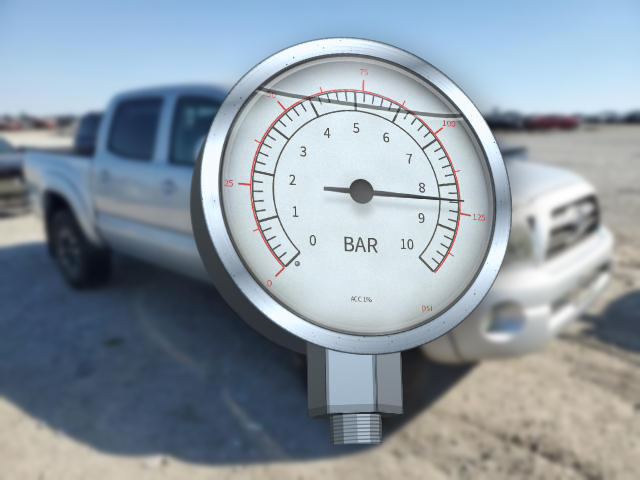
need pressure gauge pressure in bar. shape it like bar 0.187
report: bar 8.4
